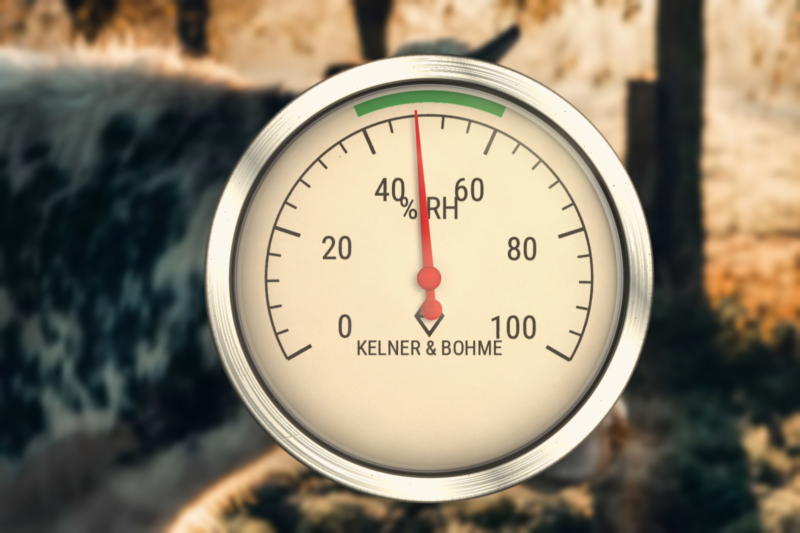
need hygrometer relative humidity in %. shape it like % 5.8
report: % 48
